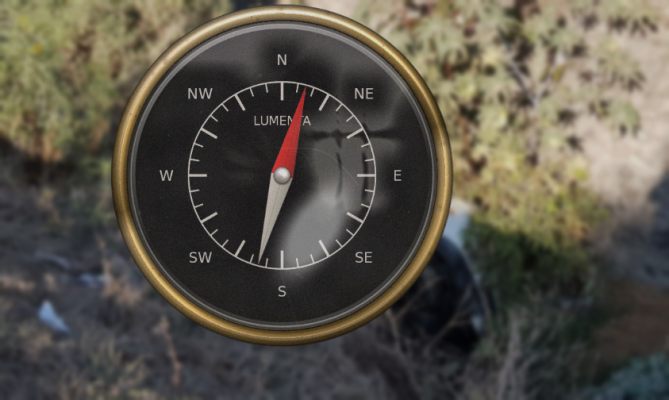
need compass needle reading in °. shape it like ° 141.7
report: ° 15
